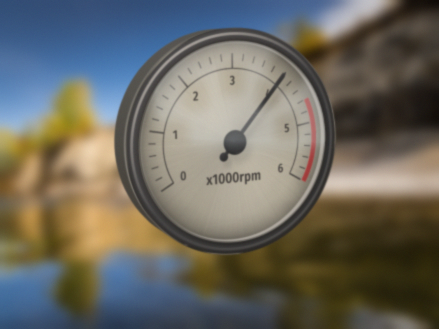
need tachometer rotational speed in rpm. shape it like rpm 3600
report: rpm 4000
